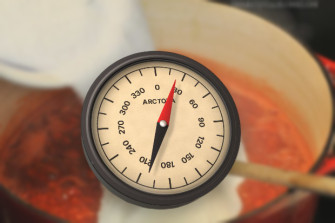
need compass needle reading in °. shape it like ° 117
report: ° 22.5
